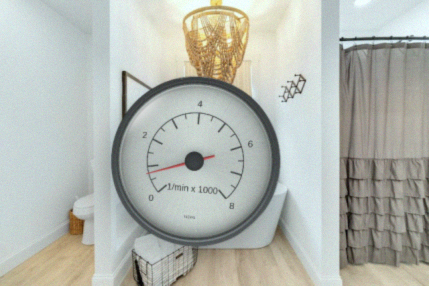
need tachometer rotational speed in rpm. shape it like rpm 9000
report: rpm 750
